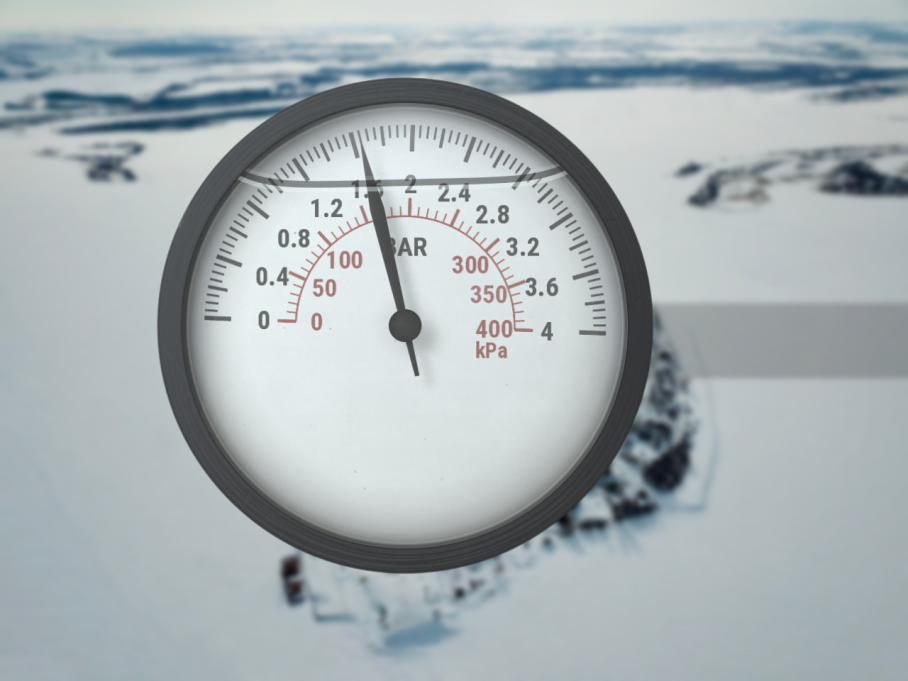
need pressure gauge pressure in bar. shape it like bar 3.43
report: bar 1.65
